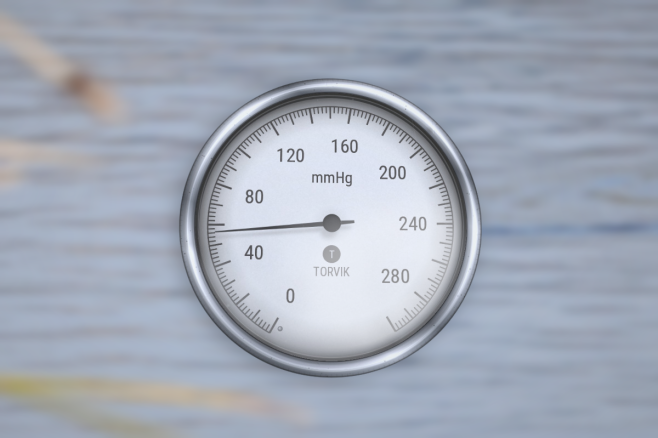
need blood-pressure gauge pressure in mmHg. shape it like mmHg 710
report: mmHg 56
